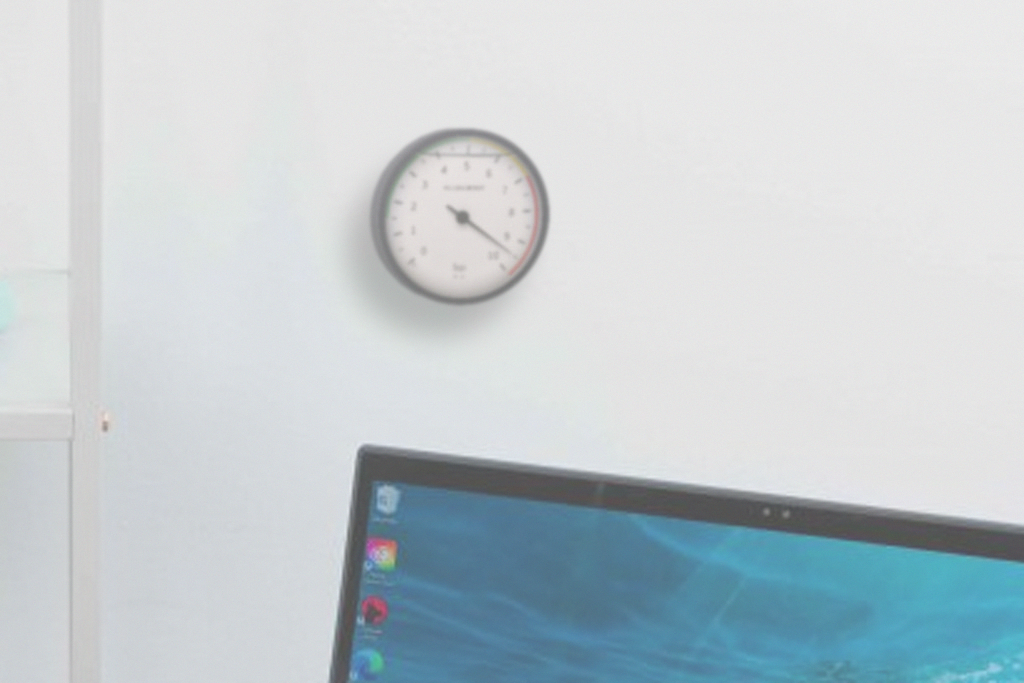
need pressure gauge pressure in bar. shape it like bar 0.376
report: bar 9.5
